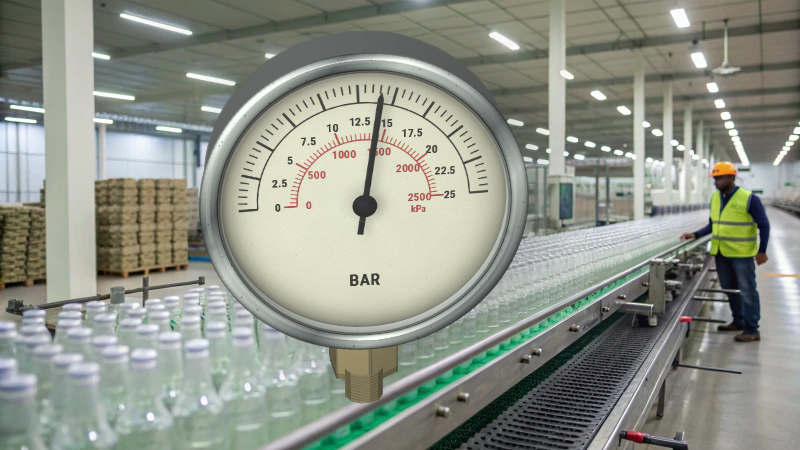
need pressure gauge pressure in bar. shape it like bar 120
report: bar 14
